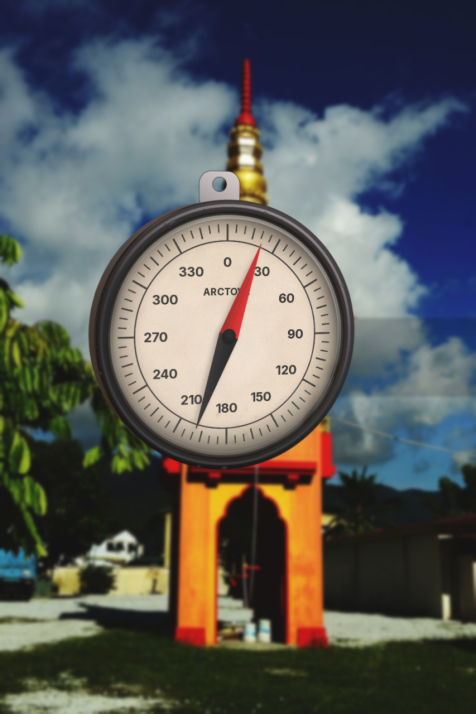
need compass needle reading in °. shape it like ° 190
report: ° 20
